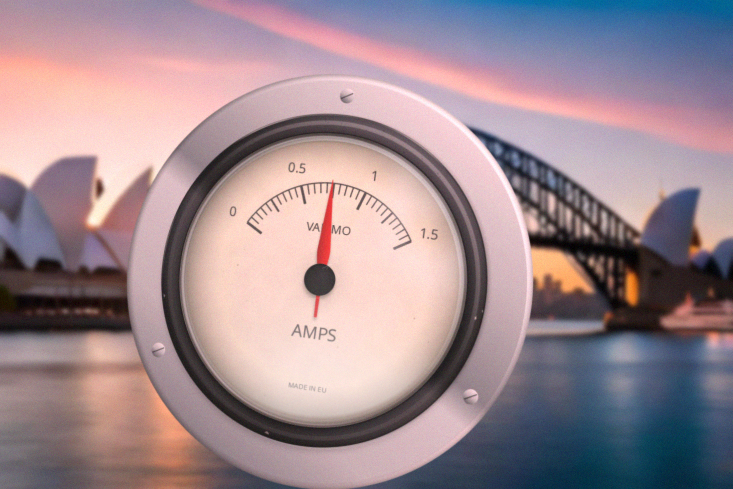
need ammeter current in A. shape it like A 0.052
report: A 0.75
